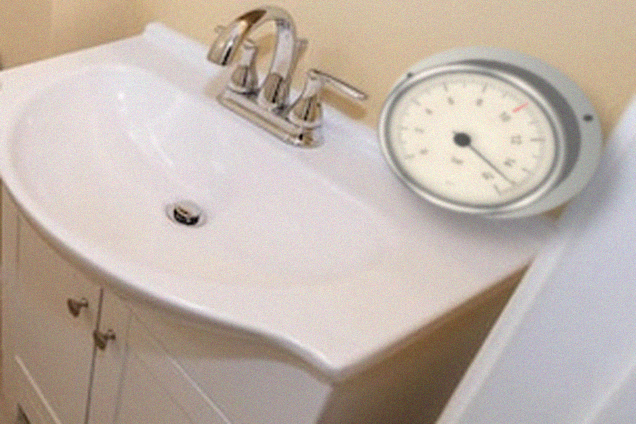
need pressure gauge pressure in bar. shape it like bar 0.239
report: bar 15
